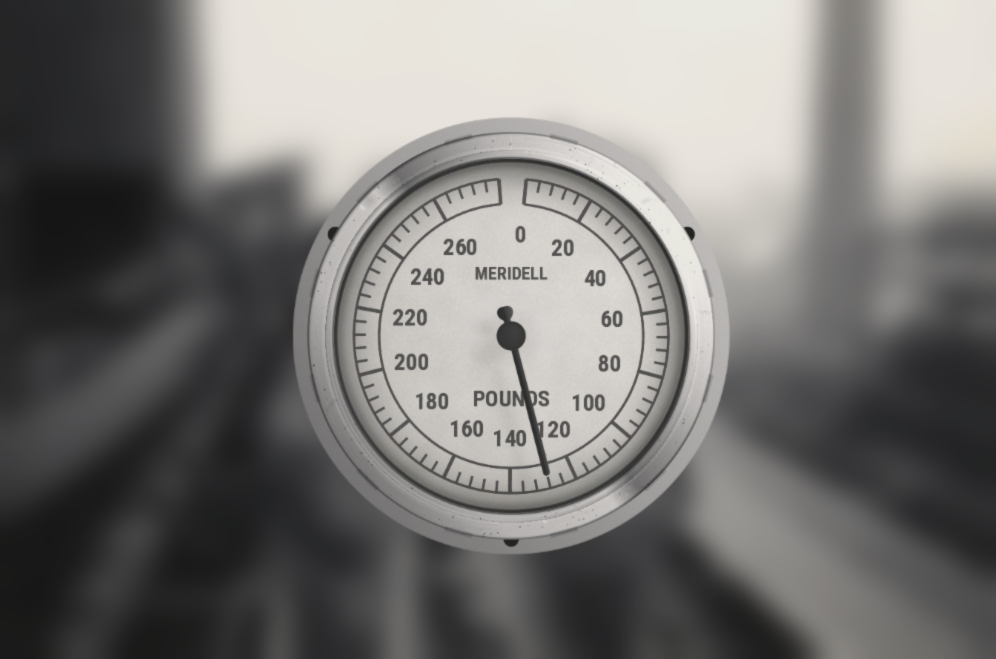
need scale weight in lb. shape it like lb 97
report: lb 128
